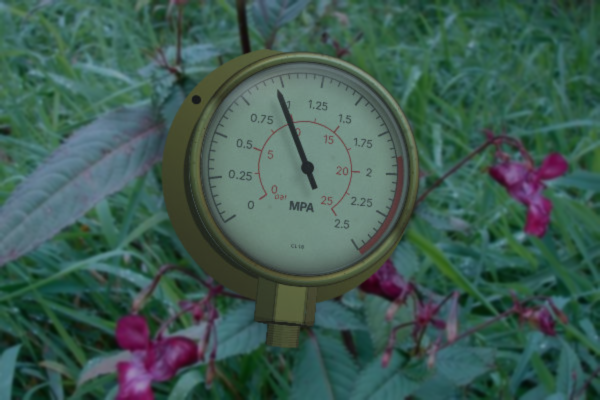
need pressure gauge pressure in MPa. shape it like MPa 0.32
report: MPa 0.95
